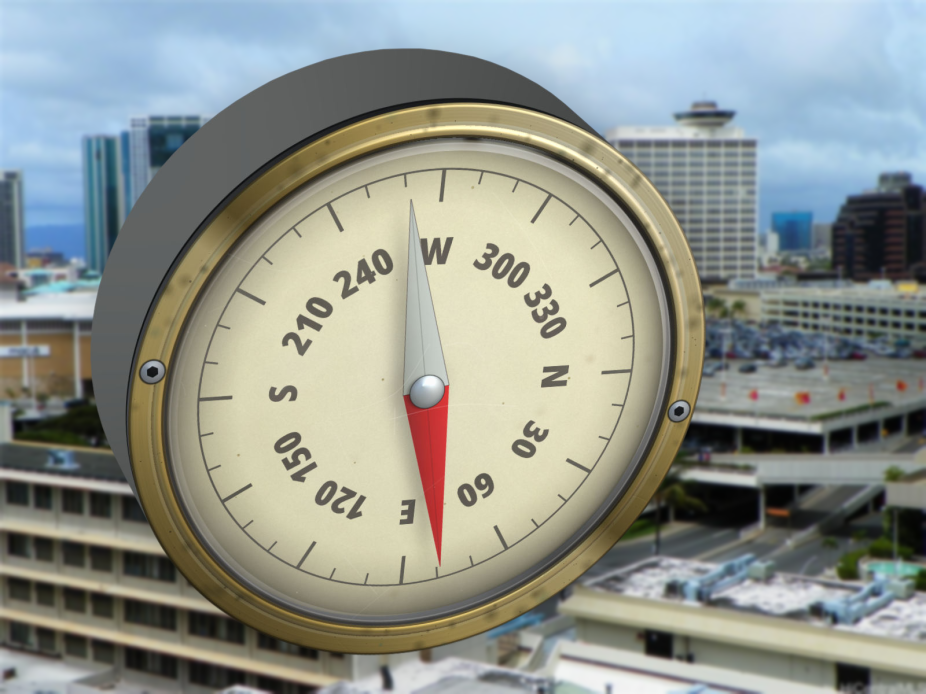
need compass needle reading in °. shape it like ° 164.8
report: ° 80
